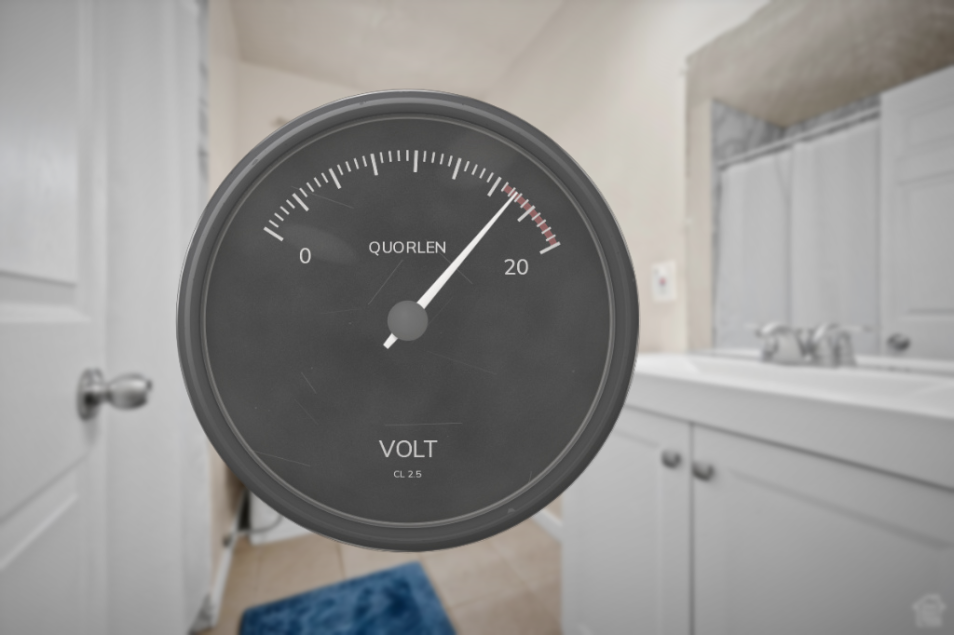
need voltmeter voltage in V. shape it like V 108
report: V 16.25
